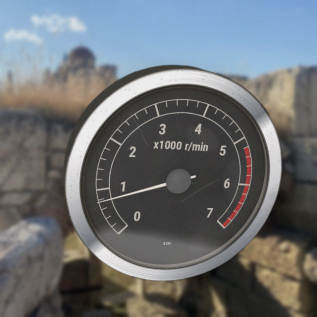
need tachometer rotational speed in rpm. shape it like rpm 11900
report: rpm 800
